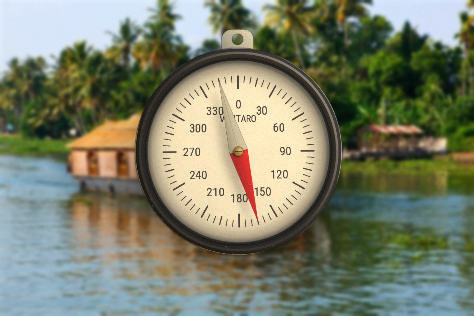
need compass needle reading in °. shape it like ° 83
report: ° 165
